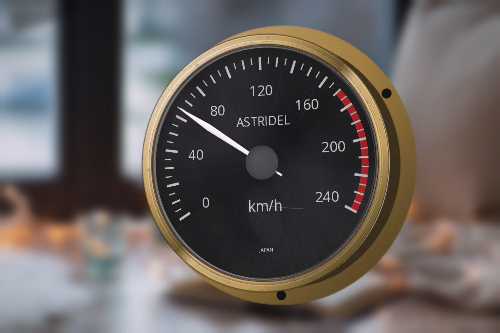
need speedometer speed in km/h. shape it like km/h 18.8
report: km/h 65
